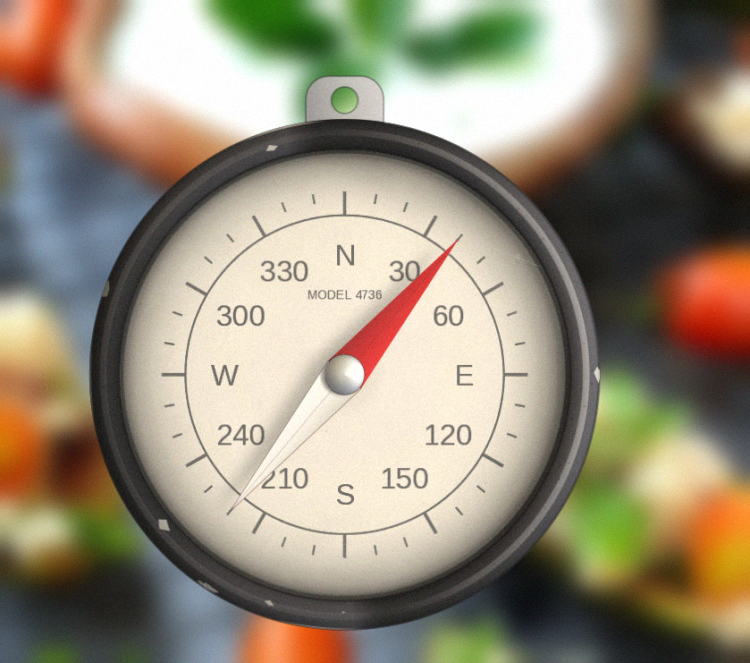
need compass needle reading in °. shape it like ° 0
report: ° 40
